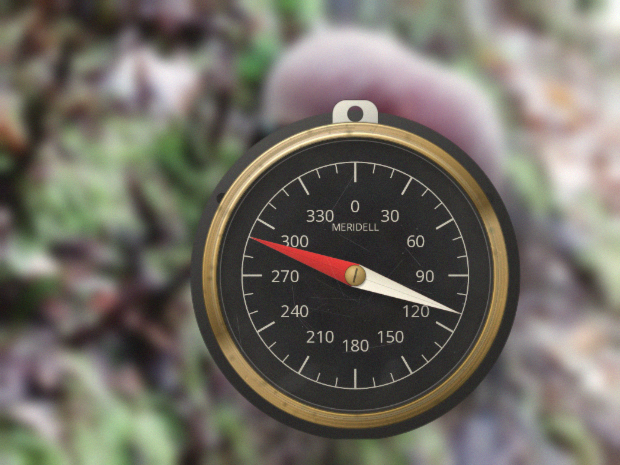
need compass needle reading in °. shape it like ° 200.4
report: ° 290
